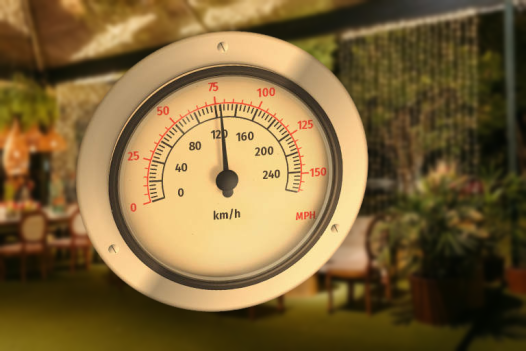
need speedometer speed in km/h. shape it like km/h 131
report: km/h 124
